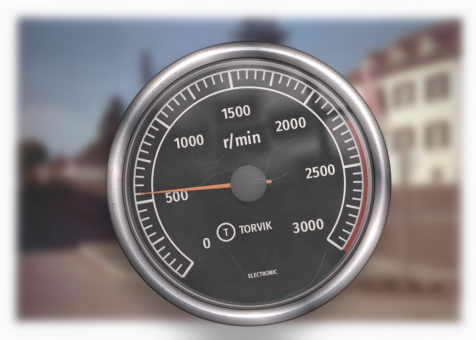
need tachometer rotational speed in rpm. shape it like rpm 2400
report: rpm 550
